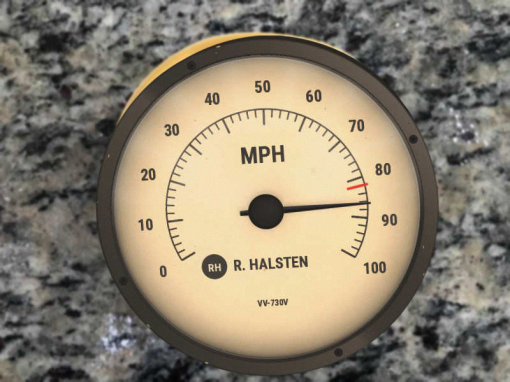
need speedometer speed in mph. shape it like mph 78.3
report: mph 86
